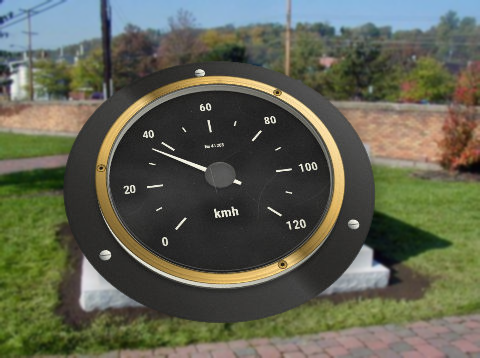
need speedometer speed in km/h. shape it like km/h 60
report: km/h 35
